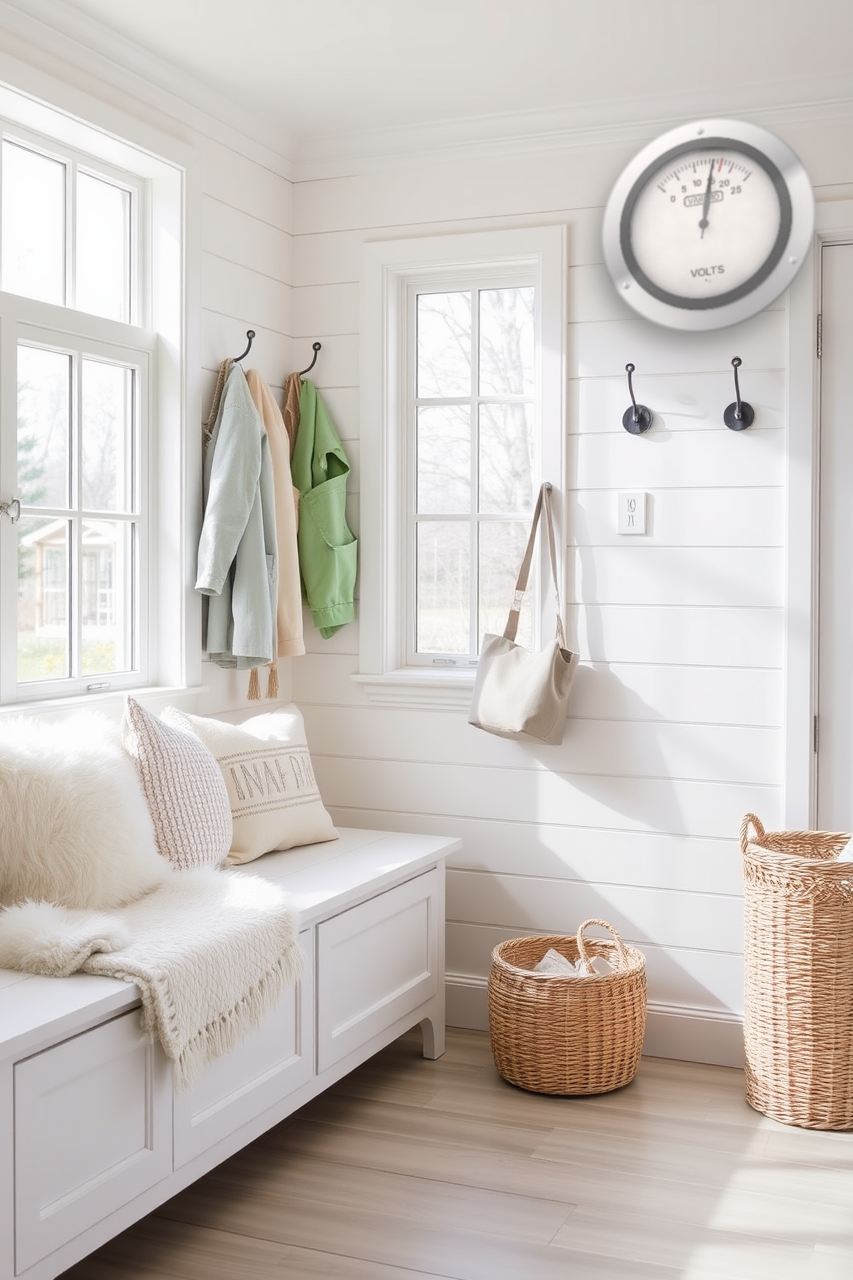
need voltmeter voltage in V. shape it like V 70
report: V 15
